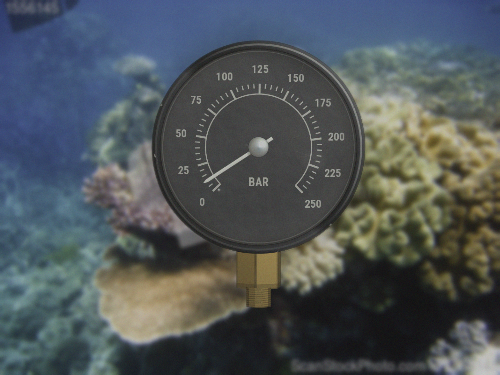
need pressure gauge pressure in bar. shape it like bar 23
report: bar 10
